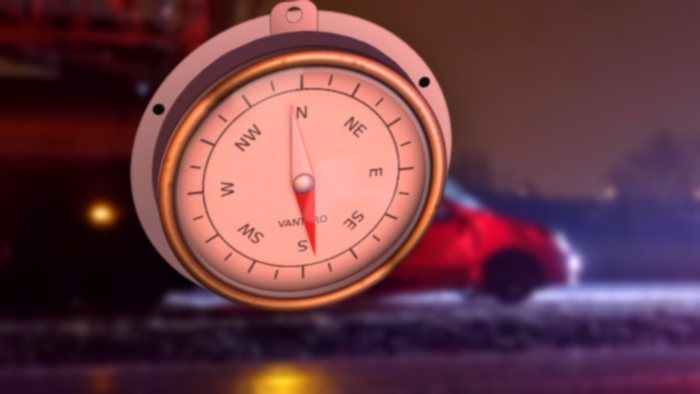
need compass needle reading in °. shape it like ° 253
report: ° 172.5
